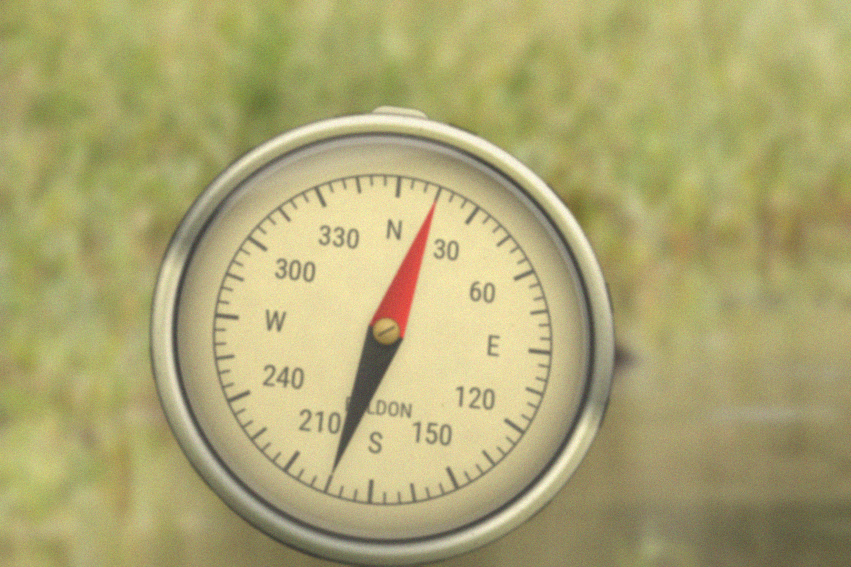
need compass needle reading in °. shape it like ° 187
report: ° 15
